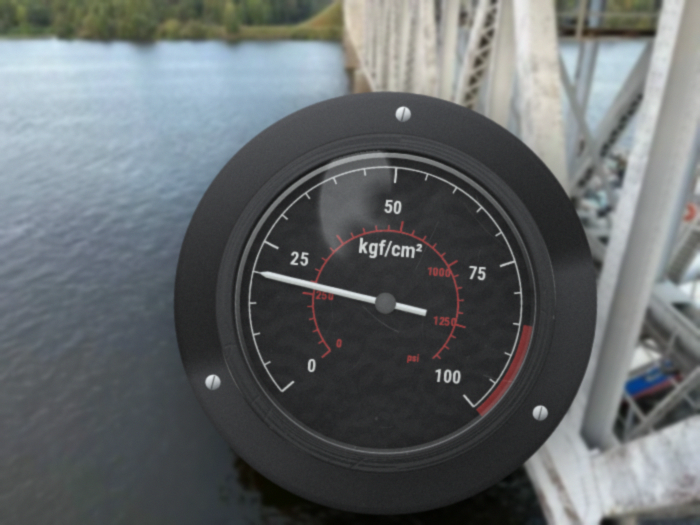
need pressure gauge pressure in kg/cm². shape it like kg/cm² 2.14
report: kg/cm² 20
